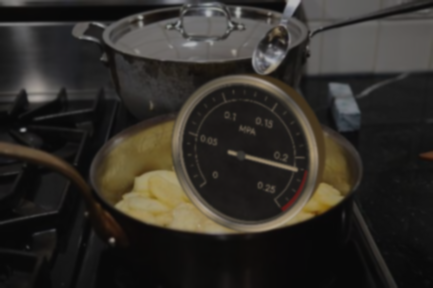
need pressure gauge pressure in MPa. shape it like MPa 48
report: MPa 0.21
